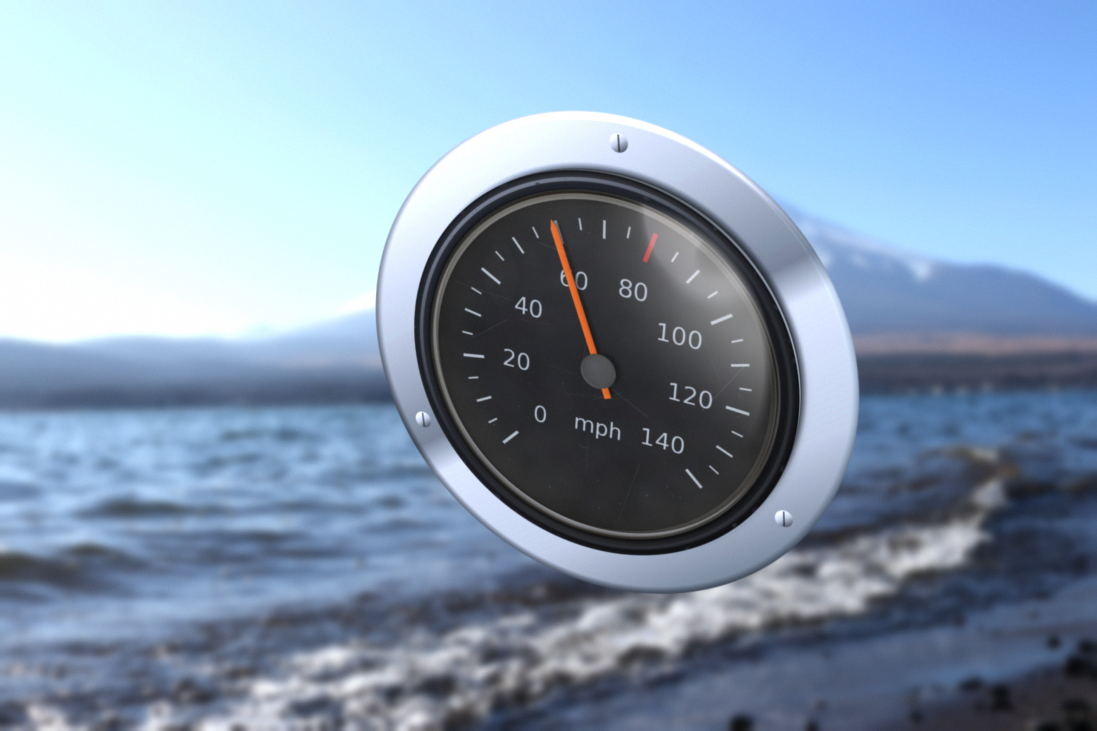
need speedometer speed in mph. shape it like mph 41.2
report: mph 60
